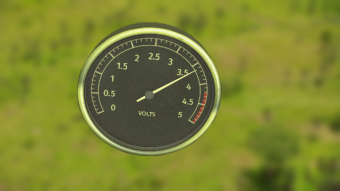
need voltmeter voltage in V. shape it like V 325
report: V 3.6
